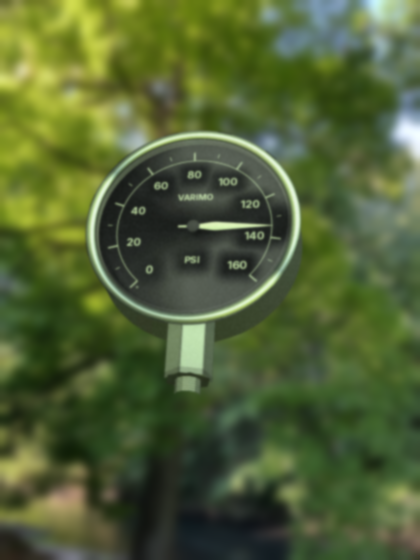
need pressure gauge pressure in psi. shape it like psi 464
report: psi 135
